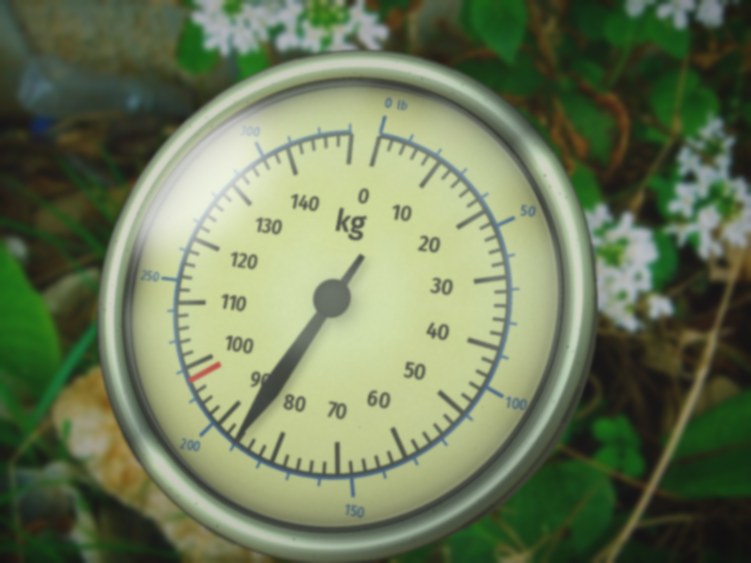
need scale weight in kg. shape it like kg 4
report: kg 86
